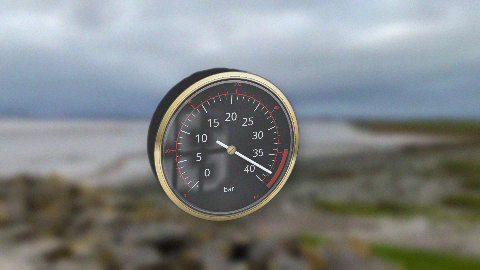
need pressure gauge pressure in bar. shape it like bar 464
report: bar 38
